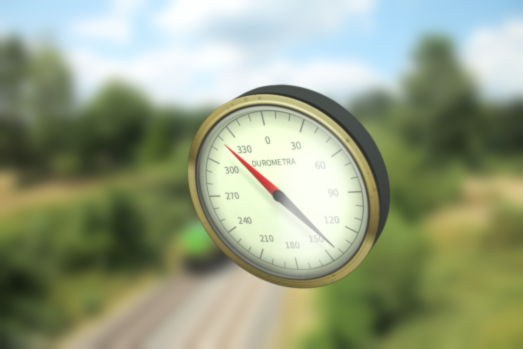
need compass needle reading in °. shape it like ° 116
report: ° 320
